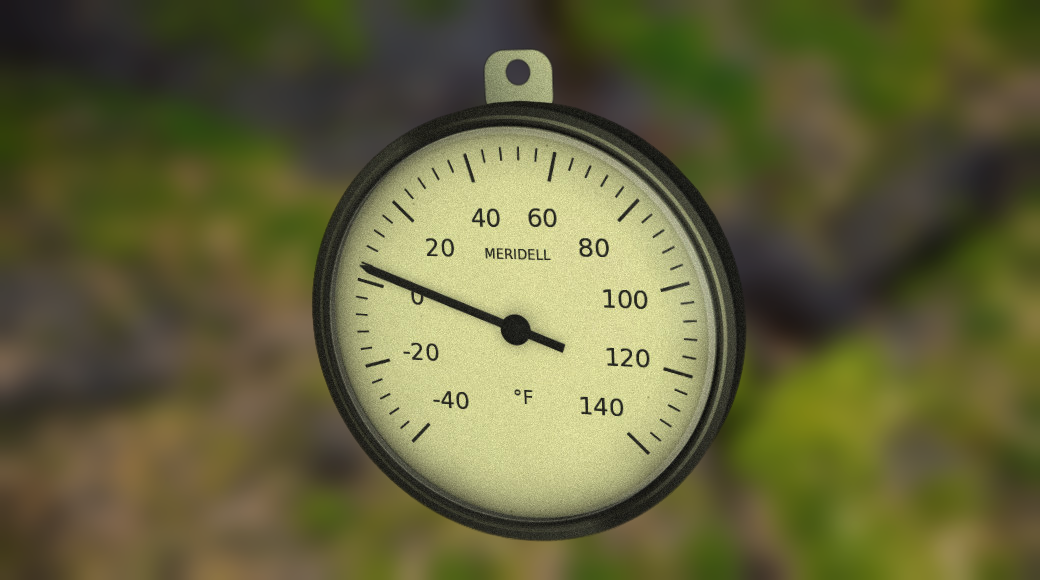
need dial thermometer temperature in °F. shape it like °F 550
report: °F 4
